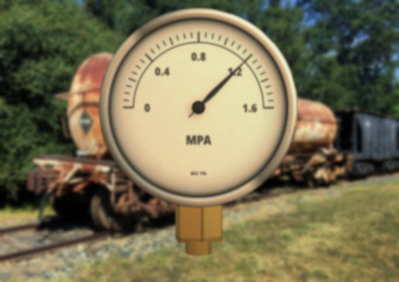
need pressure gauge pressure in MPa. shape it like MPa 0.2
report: MPa 1.2
